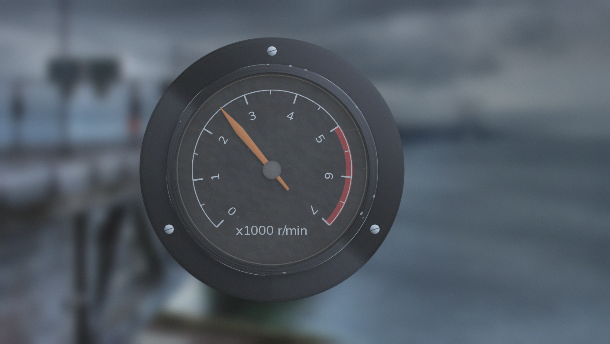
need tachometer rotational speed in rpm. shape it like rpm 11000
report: rpm 2500
